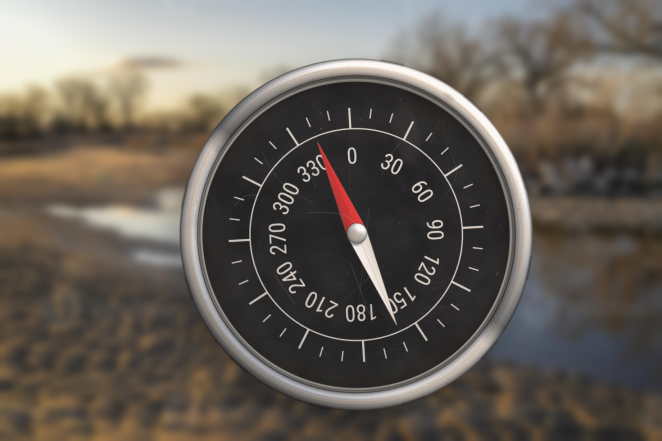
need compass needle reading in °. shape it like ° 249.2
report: ° 340
